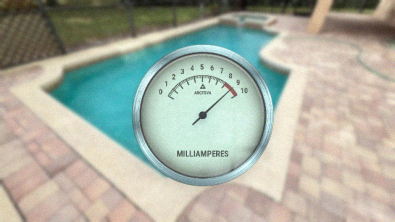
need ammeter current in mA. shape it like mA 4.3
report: mA 9
